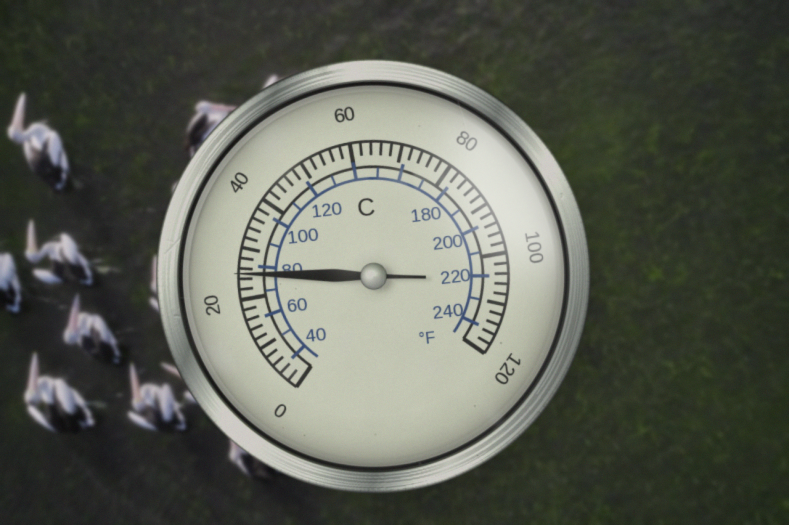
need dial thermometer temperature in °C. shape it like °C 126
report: °C 25
